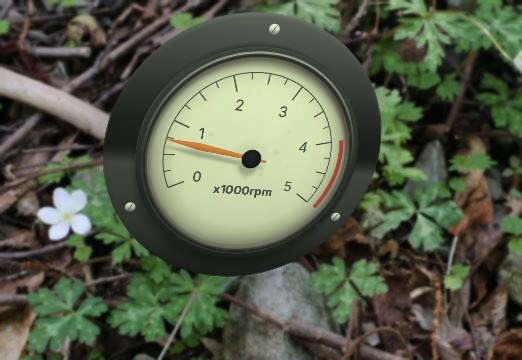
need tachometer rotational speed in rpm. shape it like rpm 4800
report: rpm 750
